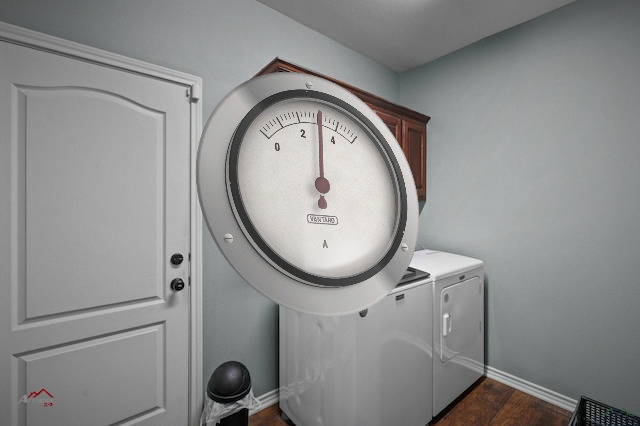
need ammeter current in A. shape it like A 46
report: A 3
